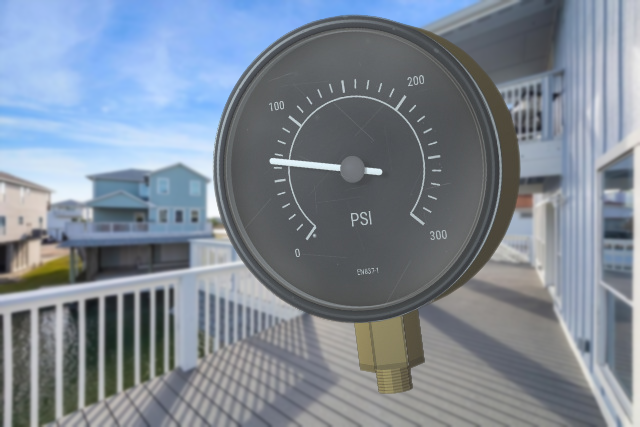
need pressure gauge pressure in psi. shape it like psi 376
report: psi 65
